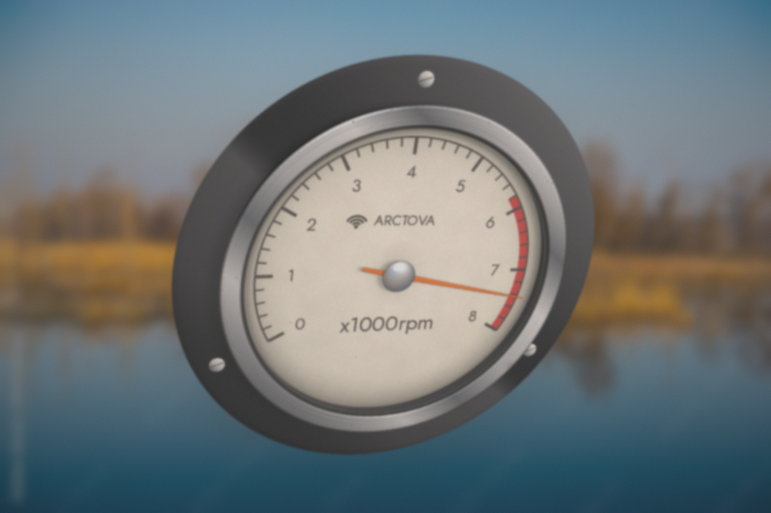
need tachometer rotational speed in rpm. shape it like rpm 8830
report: rpm 7400
